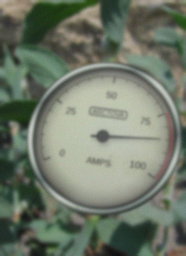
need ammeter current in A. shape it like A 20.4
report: A 85
